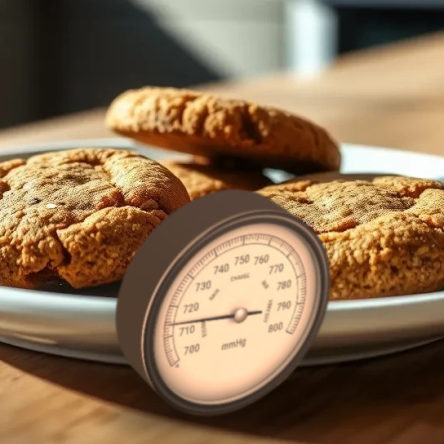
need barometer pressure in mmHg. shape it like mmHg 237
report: mmHg 715
